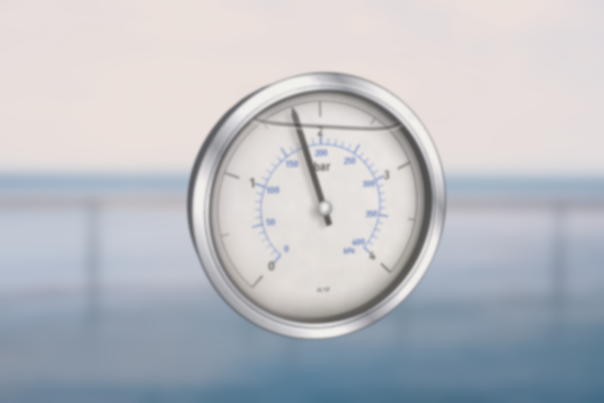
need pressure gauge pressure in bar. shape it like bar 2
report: bar 1.75
